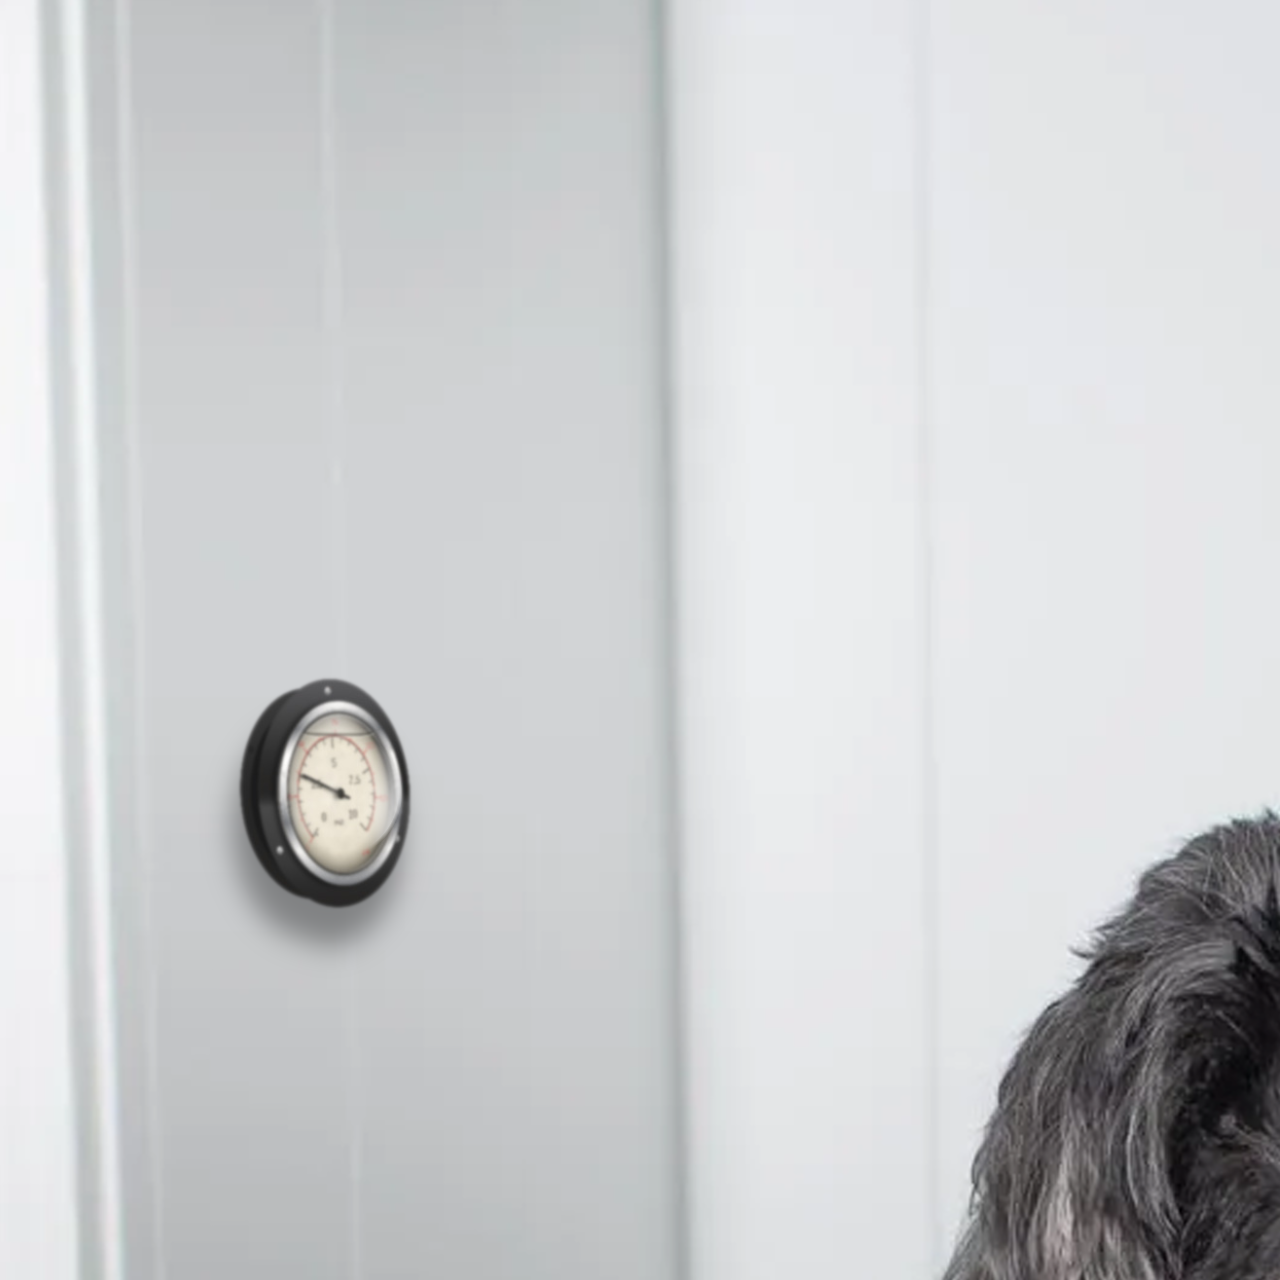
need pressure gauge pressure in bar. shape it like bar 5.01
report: bar 2.5
